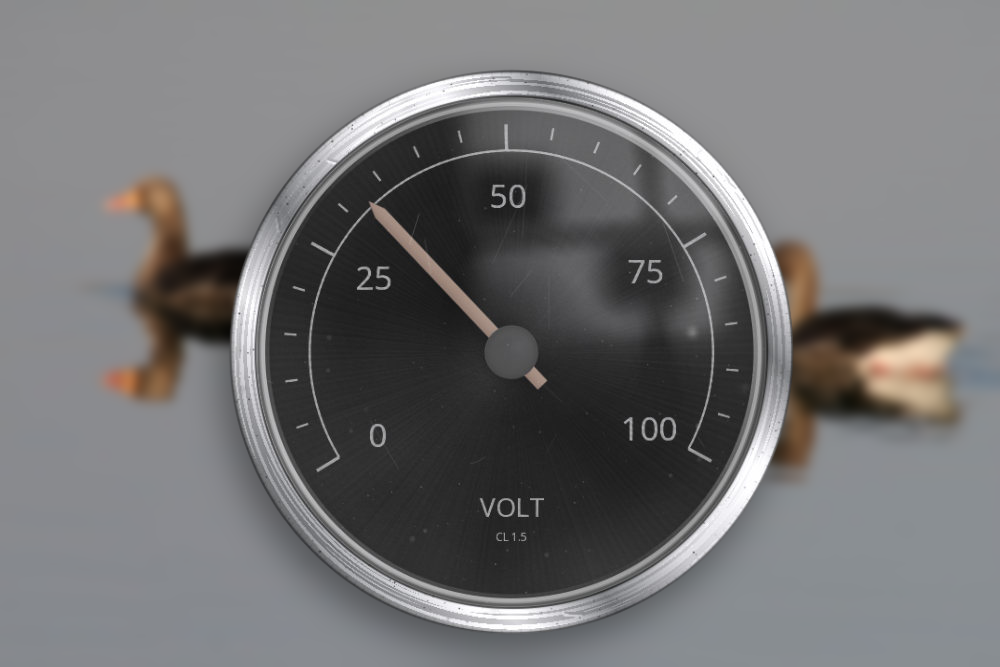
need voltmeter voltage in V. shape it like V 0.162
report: V 32.5
